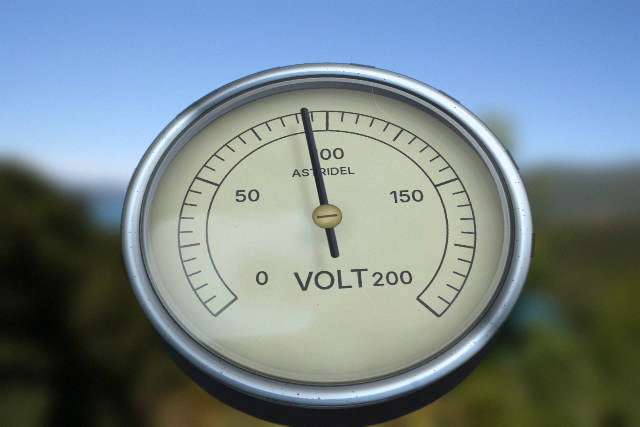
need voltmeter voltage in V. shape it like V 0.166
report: V 92.5
